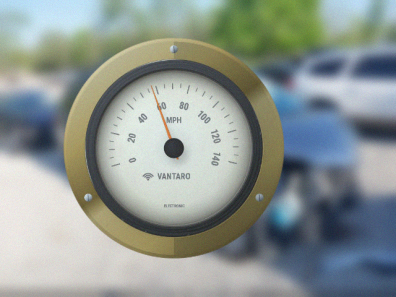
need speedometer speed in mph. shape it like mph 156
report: mph 57.5
